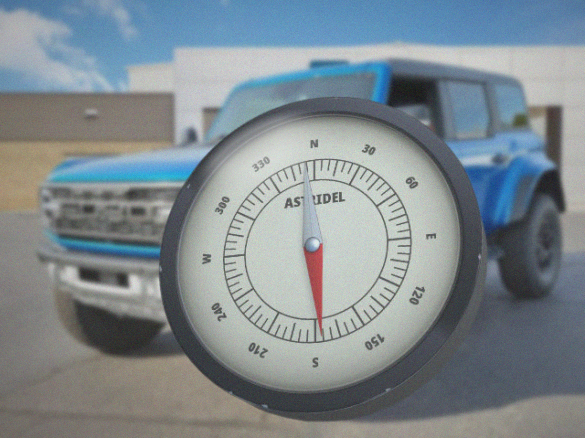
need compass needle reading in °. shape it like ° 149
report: ° 175
